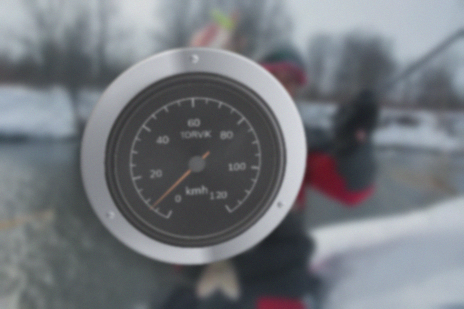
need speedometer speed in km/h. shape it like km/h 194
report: km/h 7.5
